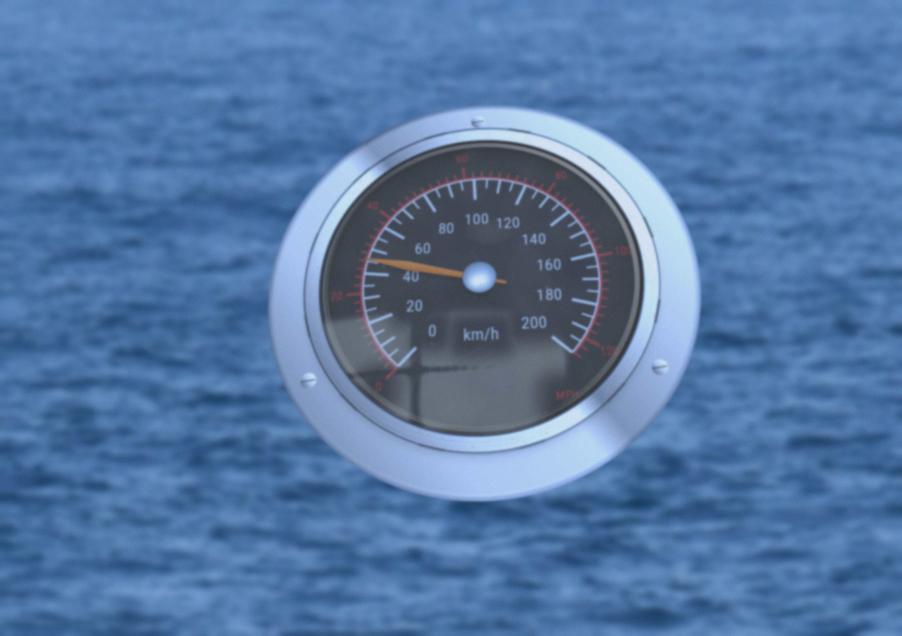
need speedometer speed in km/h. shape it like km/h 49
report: km/h 45
